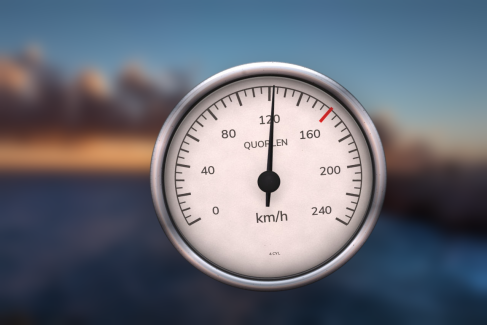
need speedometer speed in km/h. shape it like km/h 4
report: km/h 122.5
